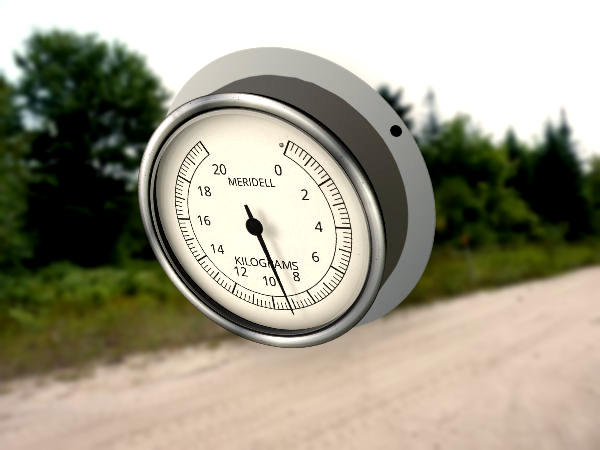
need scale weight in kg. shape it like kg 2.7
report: kg 9
